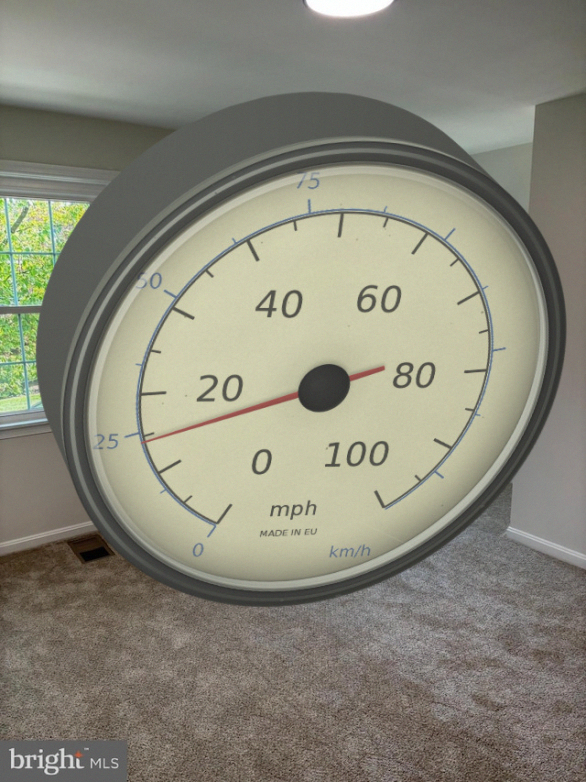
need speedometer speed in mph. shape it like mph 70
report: mph 15
